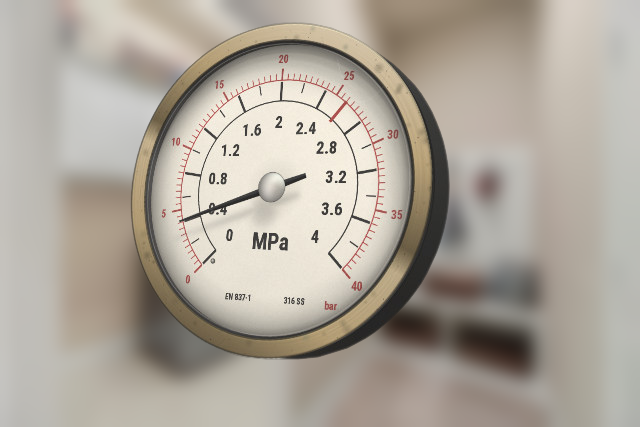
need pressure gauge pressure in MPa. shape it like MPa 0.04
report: MPa 0.4
